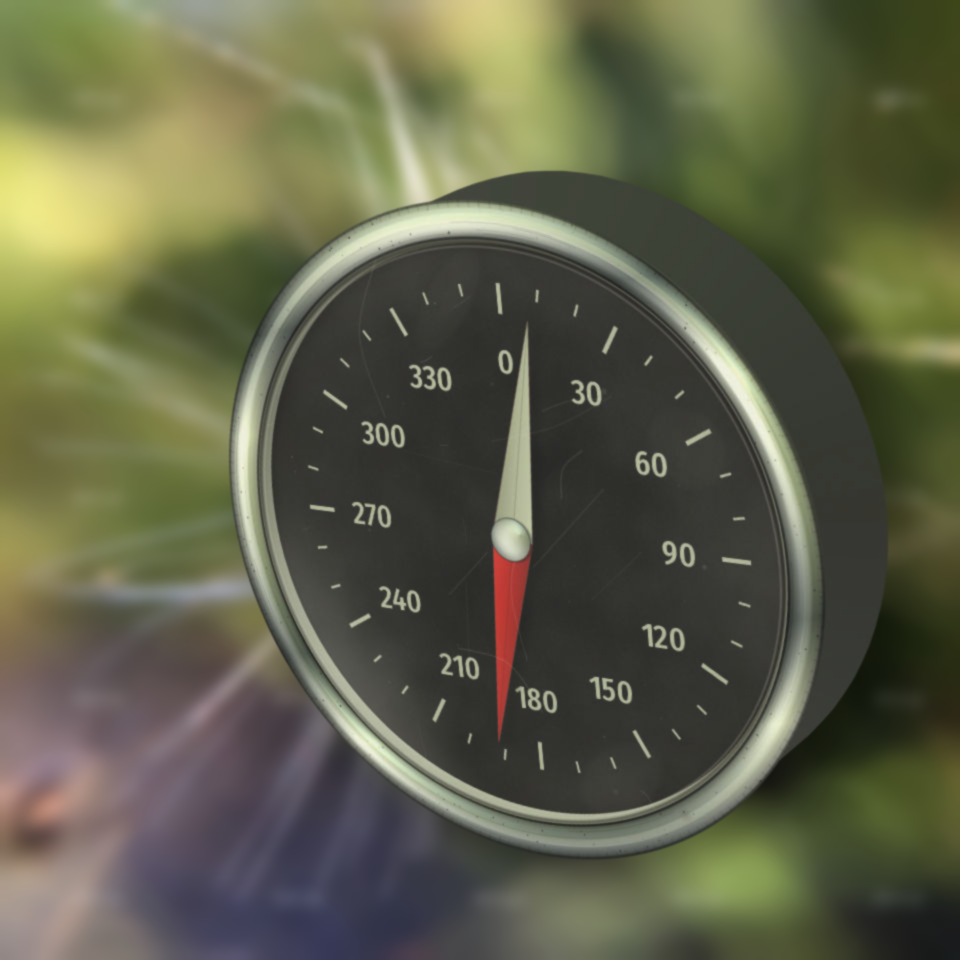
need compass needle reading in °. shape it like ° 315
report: ° 190
